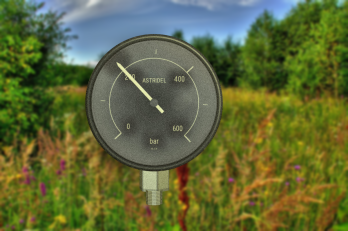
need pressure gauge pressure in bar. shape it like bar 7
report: bar 200
